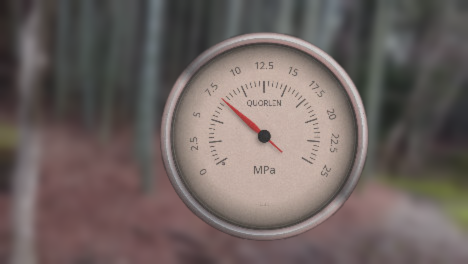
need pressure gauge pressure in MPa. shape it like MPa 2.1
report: MPa 7.5
